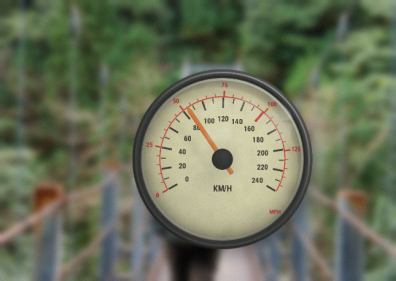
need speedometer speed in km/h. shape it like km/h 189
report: km/h 85
